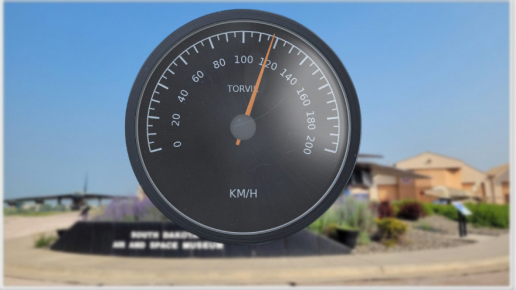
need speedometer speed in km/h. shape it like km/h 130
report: km/h 117.5
